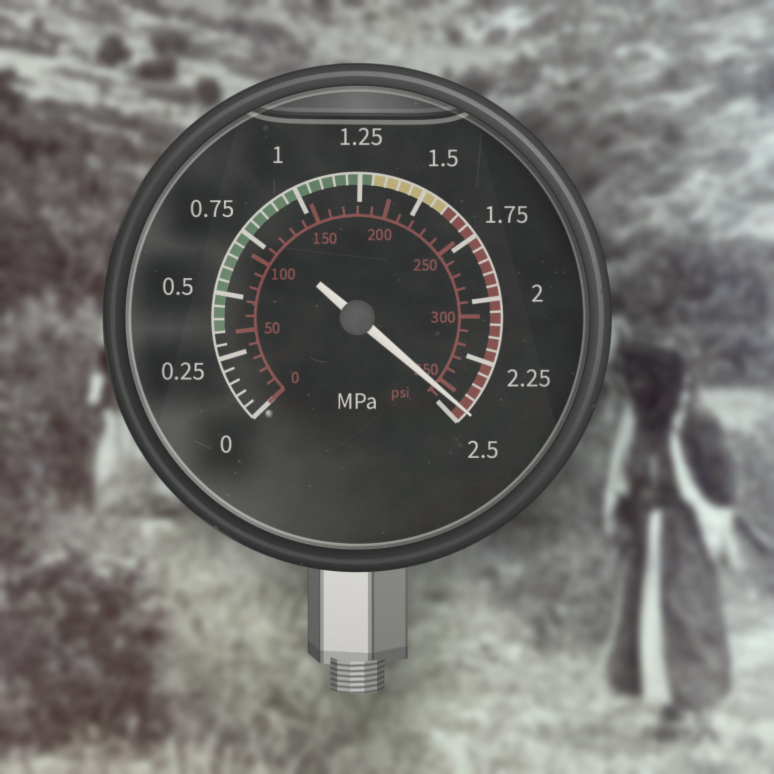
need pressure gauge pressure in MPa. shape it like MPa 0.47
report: MPa 2.45
